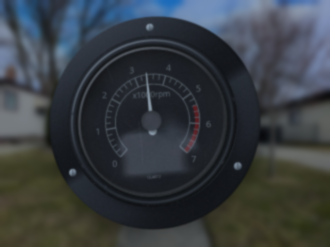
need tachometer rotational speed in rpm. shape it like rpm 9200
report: rpm 3400
